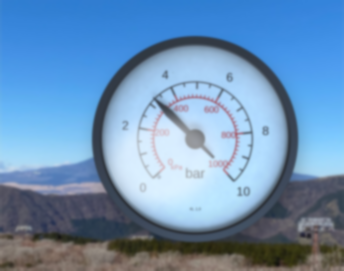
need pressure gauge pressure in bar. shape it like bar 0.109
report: bar 3.25
